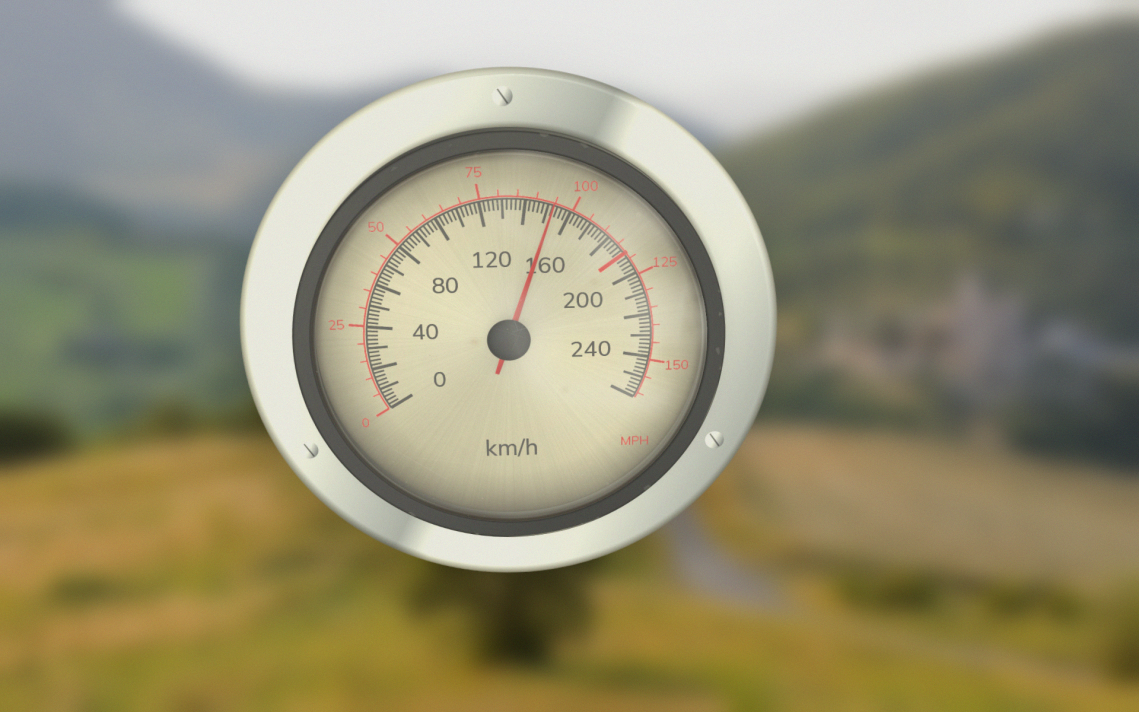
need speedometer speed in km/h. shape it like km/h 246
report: km/h 152
